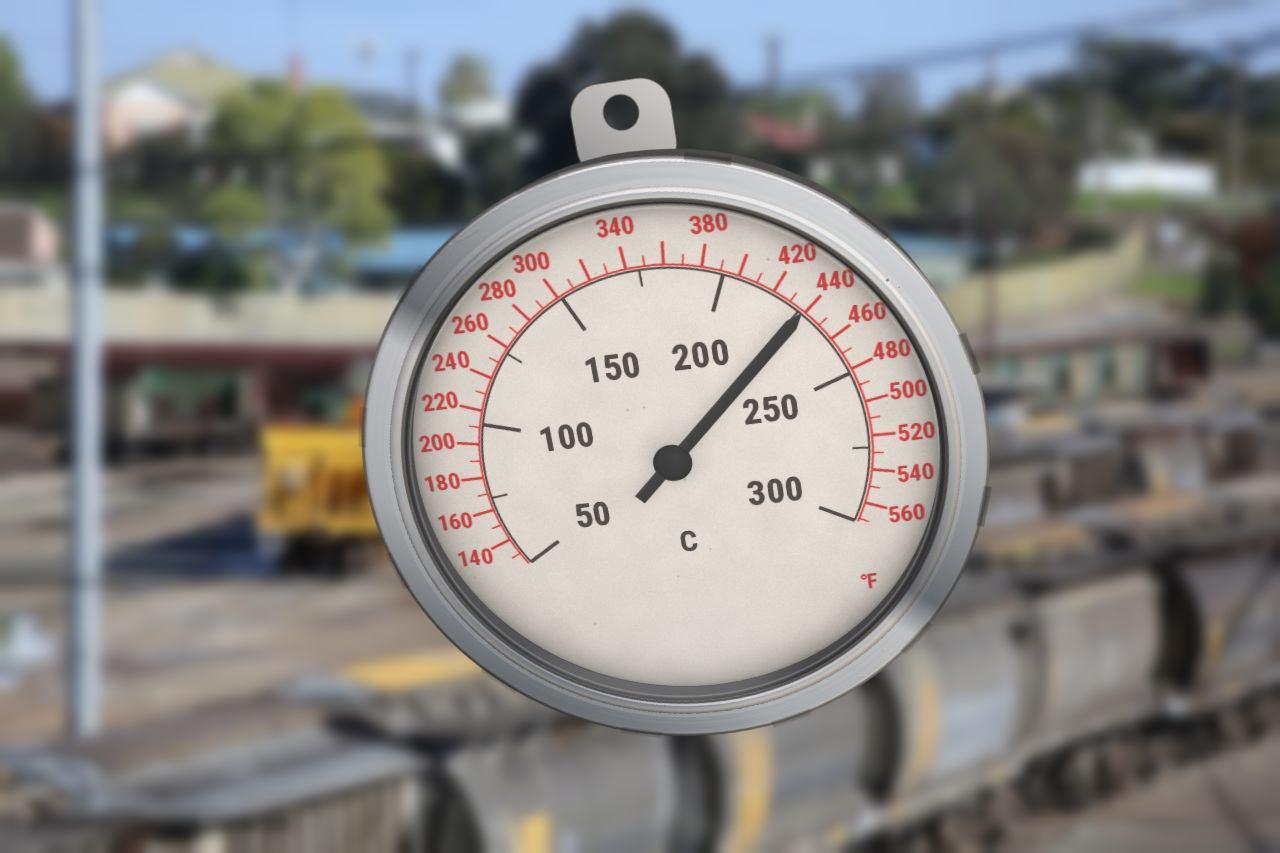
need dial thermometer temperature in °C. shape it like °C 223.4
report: °C 225
